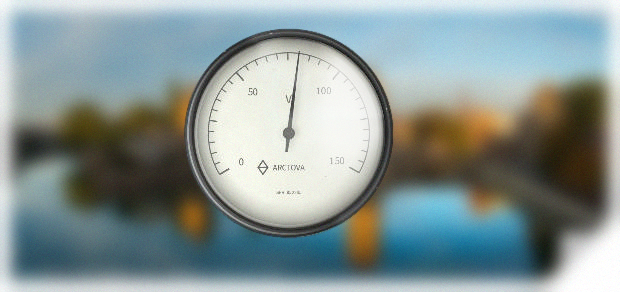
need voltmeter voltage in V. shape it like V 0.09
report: V 80
